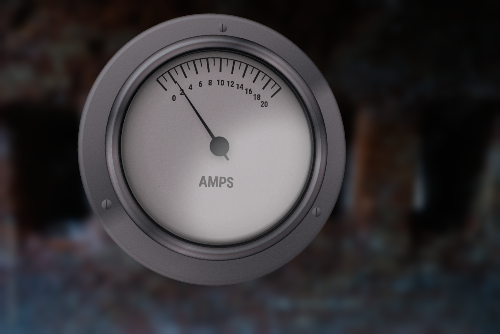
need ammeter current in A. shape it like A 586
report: A 2
